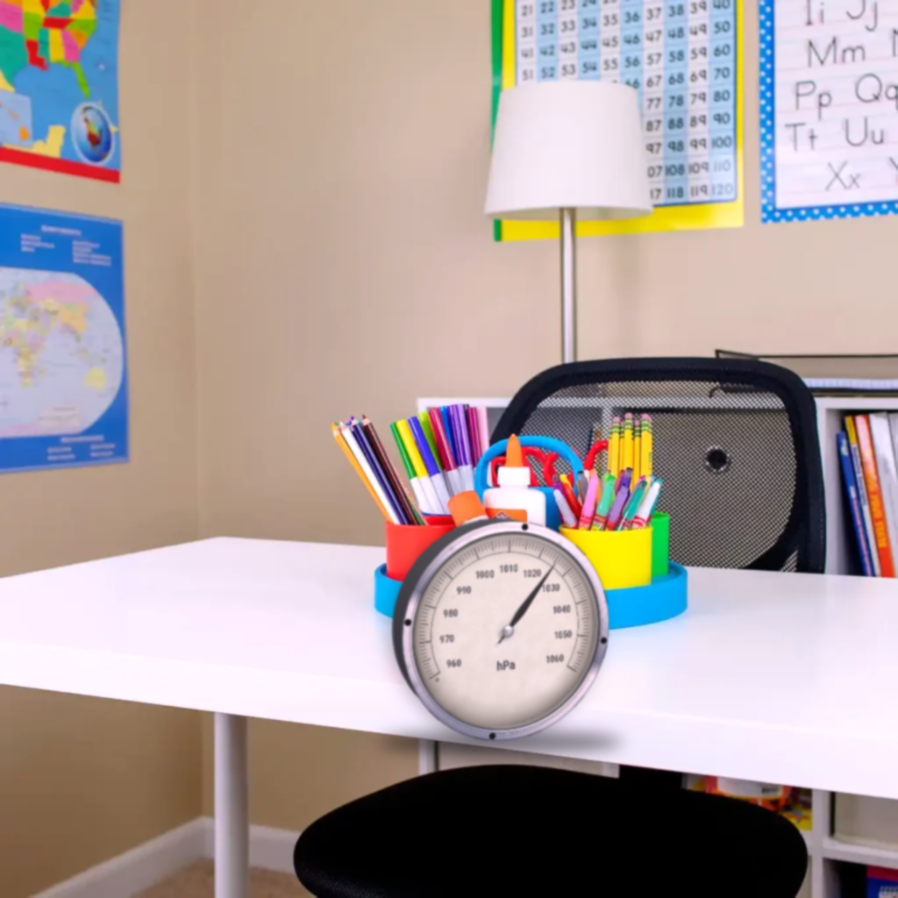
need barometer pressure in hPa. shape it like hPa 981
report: hPa 1025
